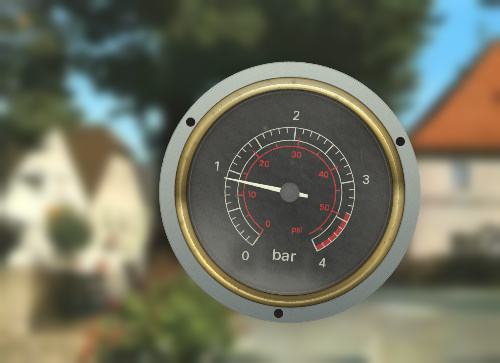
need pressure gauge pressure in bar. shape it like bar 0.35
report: bar 0.9
